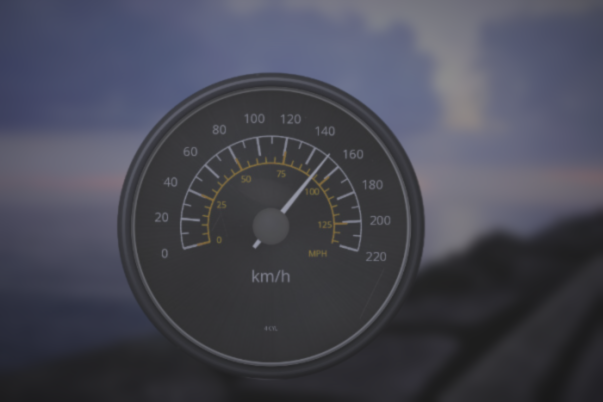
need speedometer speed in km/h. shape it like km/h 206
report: km/h 150
